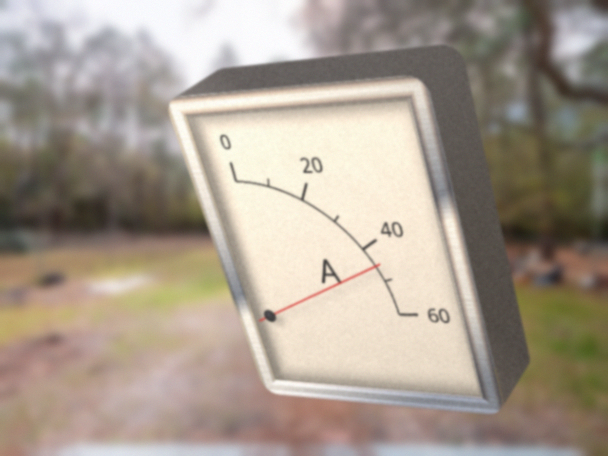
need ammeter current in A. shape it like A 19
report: A 45
